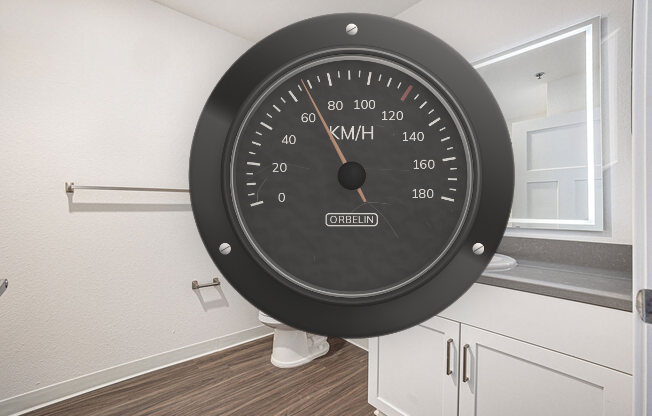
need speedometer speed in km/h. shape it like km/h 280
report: km/h 67.5
